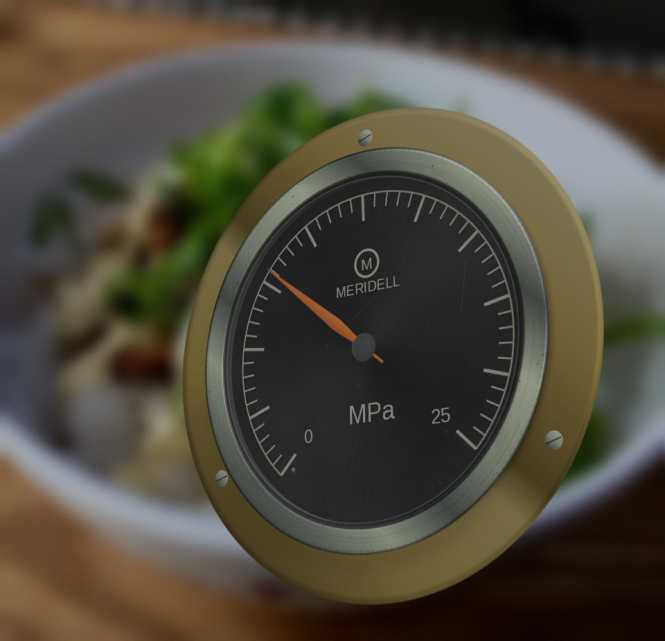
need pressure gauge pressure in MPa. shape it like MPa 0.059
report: MPa 8
